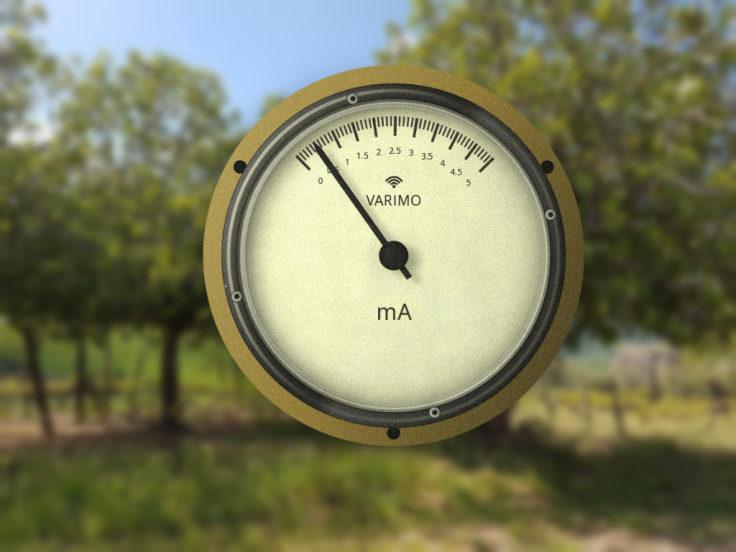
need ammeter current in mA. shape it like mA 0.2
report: mA 0.5
